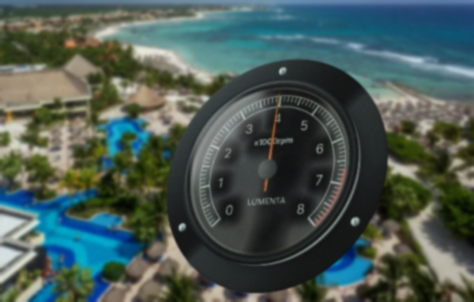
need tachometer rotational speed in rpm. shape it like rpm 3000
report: rpm 4000
